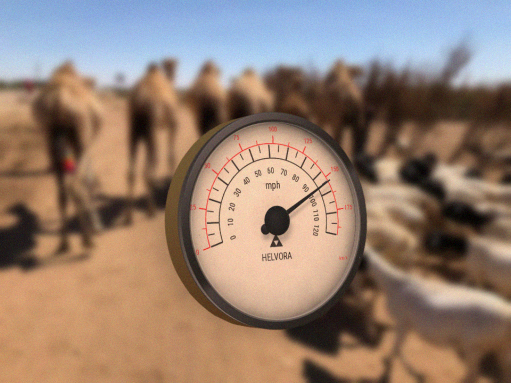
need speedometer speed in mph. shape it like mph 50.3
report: mph 95
